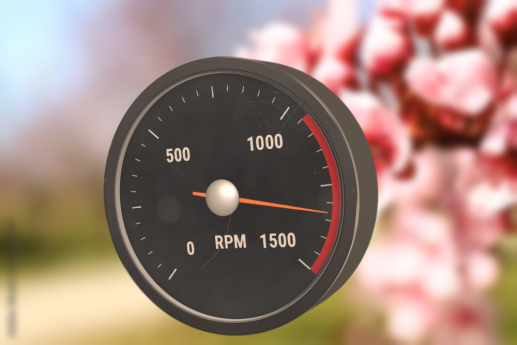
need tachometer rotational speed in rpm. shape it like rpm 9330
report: rpm 1325
